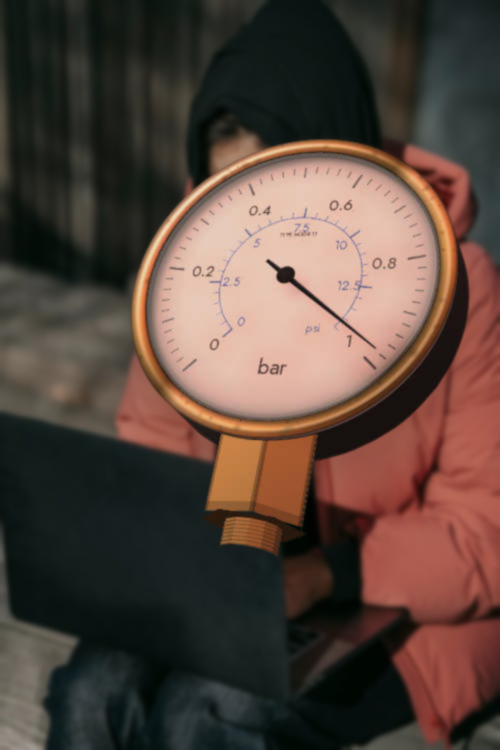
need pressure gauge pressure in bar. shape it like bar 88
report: bar 0.98
